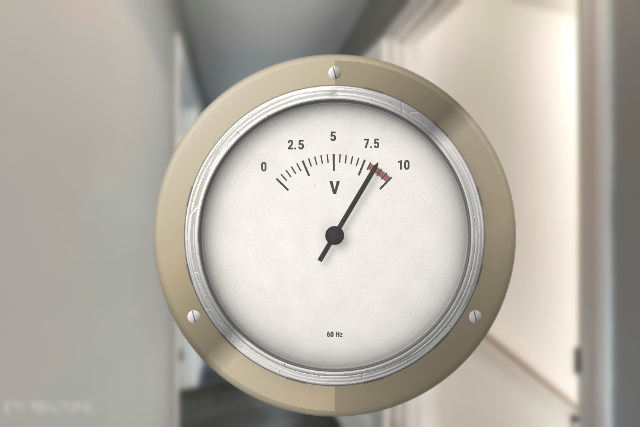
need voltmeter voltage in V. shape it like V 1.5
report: V 8.5
